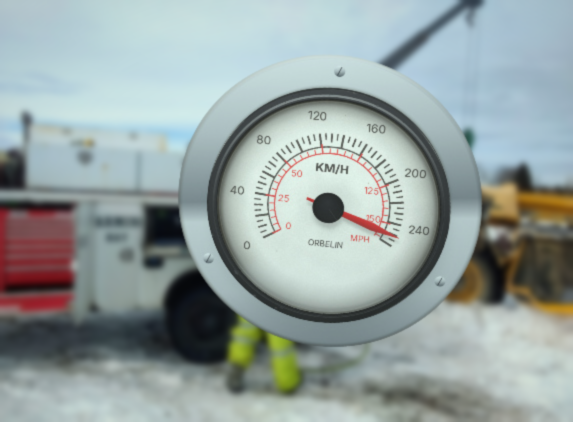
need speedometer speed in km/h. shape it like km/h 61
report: km/h 250
